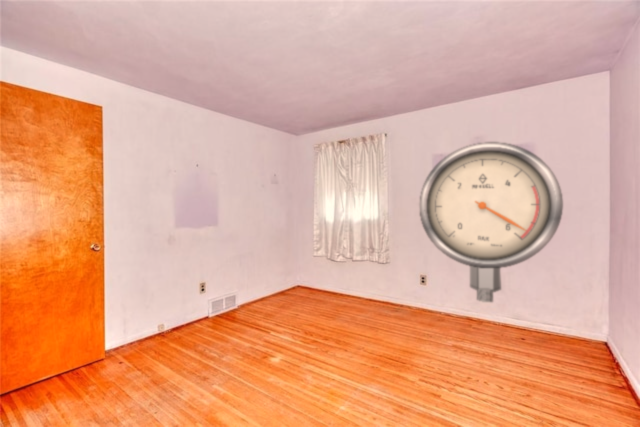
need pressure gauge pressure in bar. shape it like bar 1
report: bar 5.75
